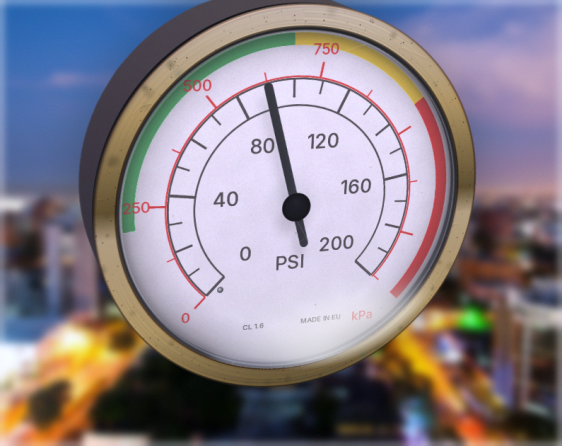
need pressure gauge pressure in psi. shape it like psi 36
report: psi 90
